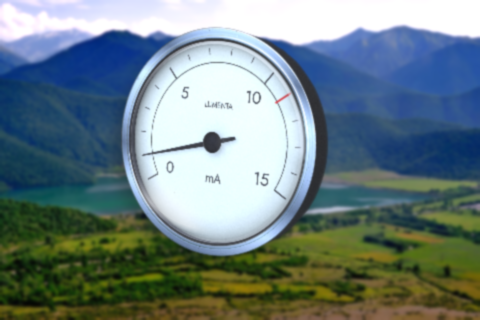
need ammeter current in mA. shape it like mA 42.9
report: mA 1
